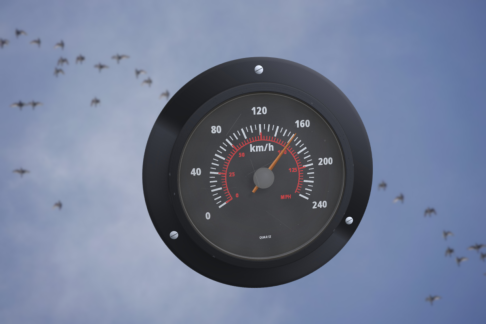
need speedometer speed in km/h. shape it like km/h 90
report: km/h 160
